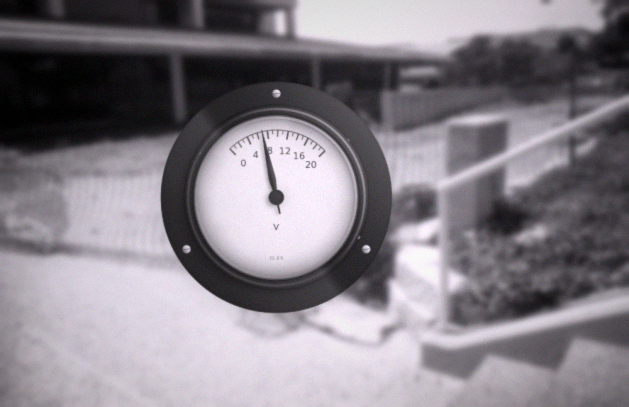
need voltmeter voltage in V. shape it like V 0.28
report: V 7
